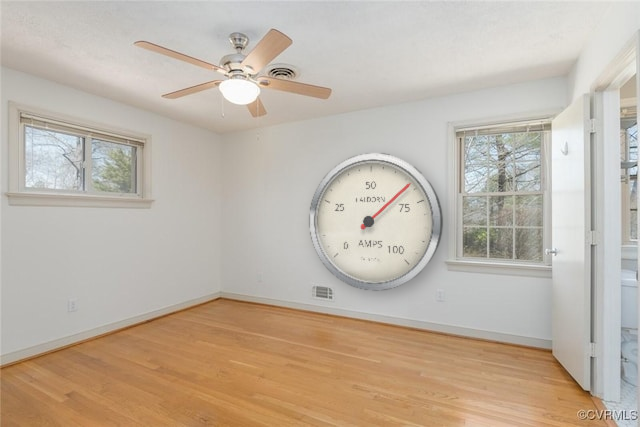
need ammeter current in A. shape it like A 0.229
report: A 67.5
